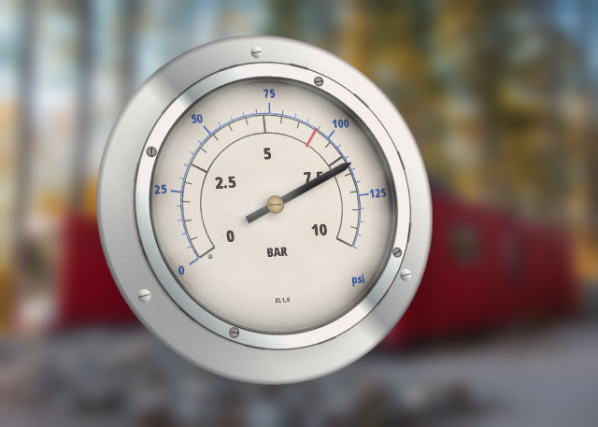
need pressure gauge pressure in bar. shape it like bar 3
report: bar 7.75
